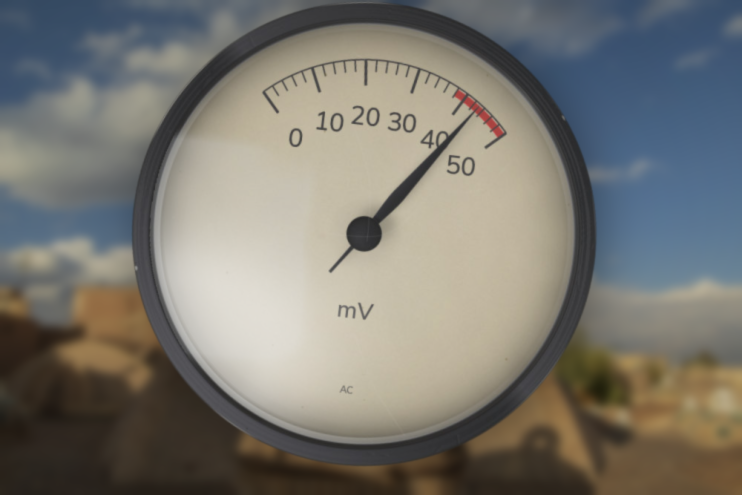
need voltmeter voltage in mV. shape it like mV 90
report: mV 43
